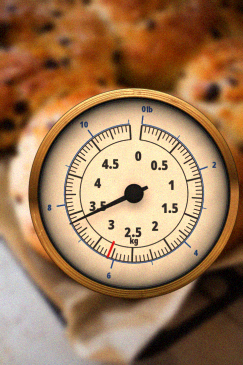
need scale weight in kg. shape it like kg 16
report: kg 3.4
